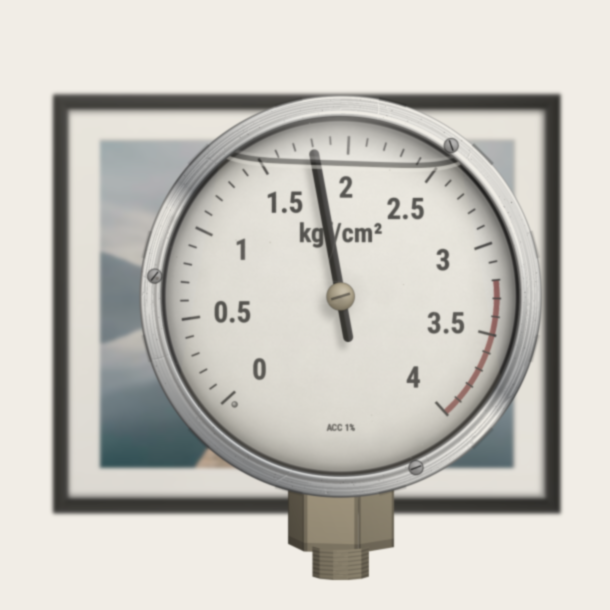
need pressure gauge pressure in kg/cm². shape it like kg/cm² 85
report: kg/cm² 1.8
